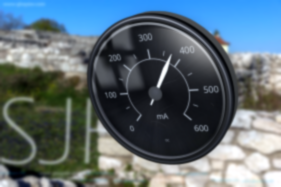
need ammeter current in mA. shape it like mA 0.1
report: mA 375
